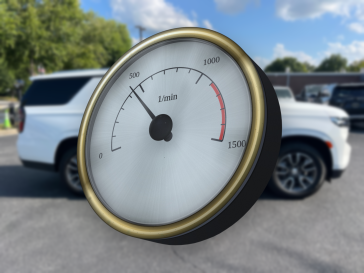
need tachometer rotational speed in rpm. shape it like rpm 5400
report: rpm 450
